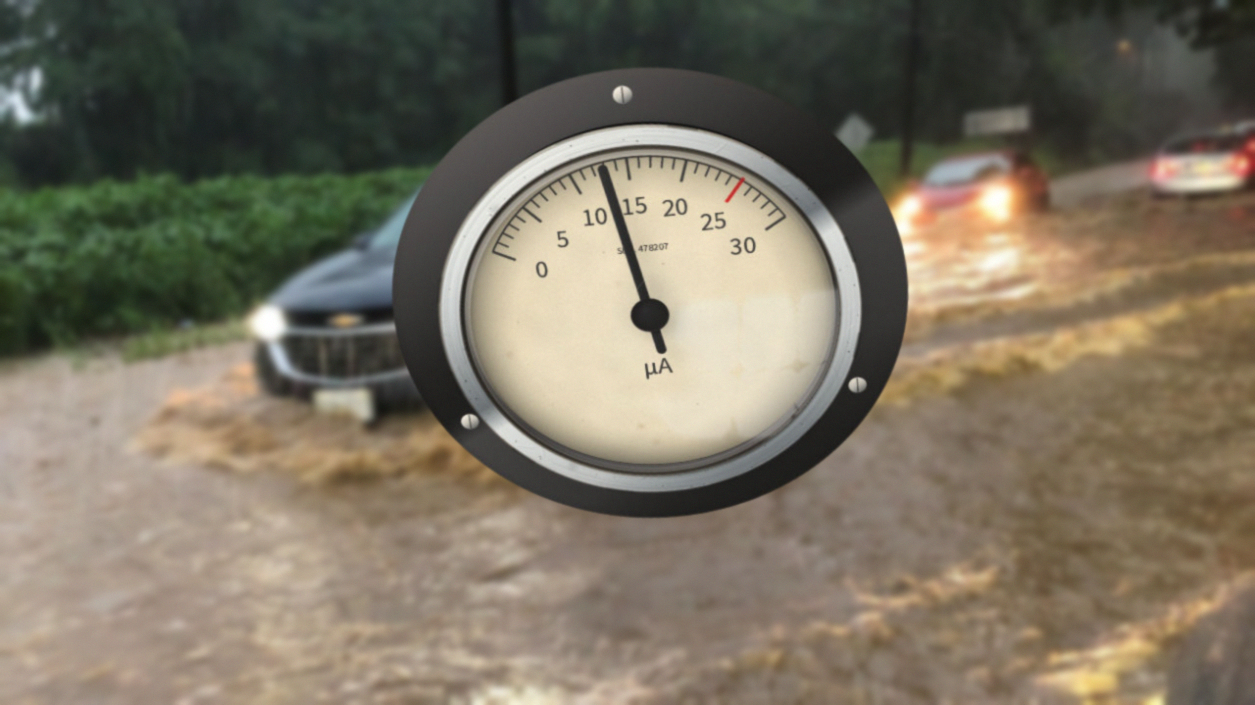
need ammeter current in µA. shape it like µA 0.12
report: µA 13
